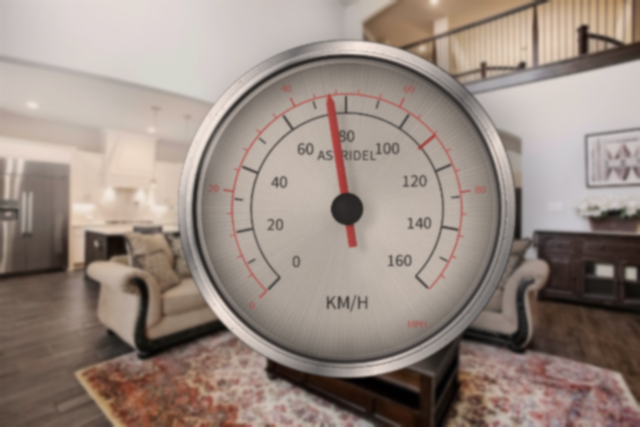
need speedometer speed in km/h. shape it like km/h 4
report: km/h 75
